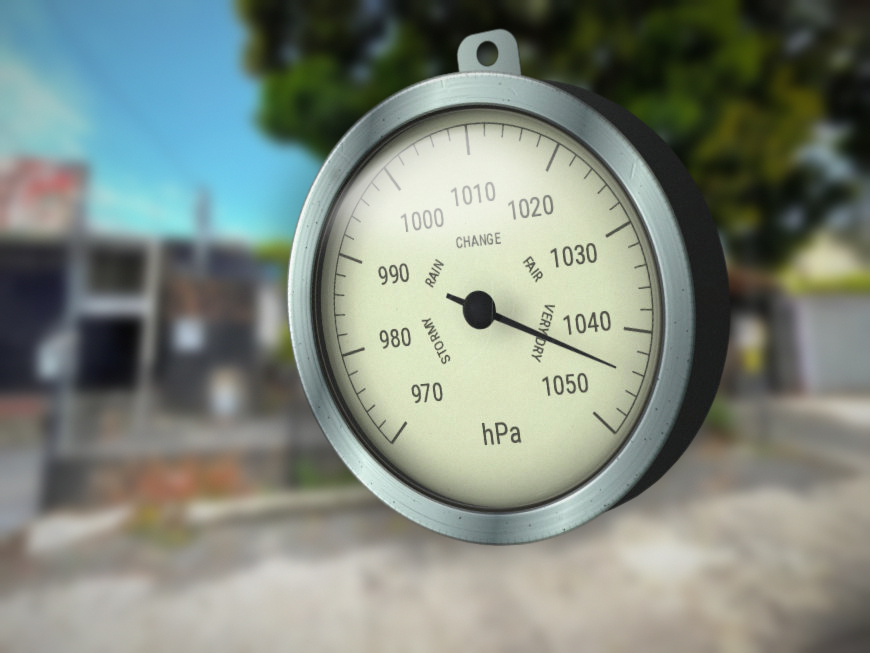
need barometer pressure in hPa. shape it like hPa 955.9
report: hPa 1044
